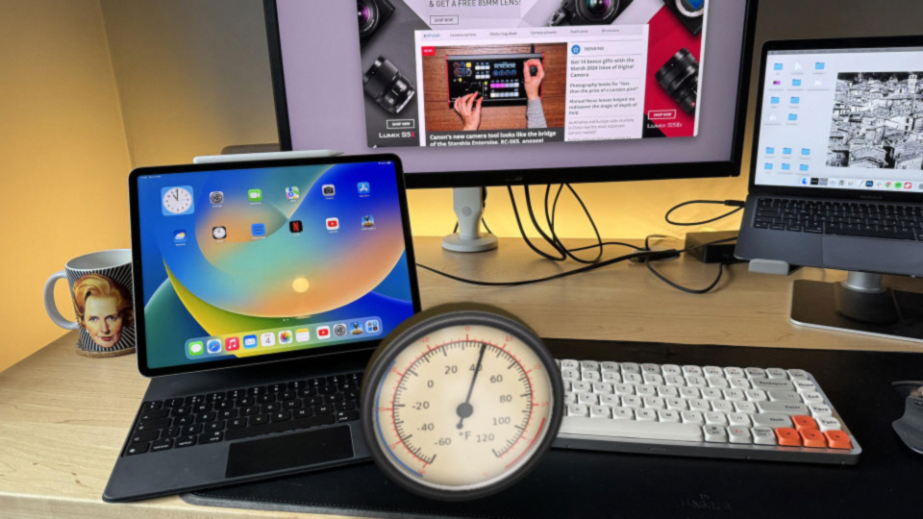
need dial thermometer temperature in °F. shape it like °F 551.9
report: °F 40
